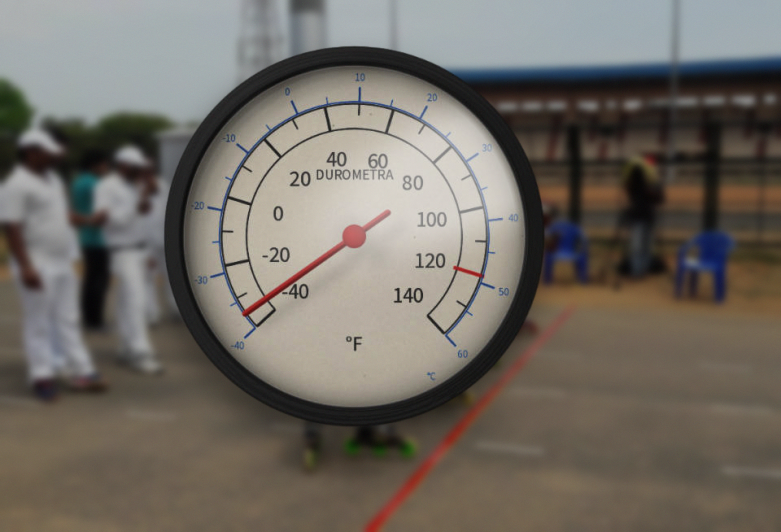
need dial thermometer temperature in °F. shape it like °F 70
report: °F -35
